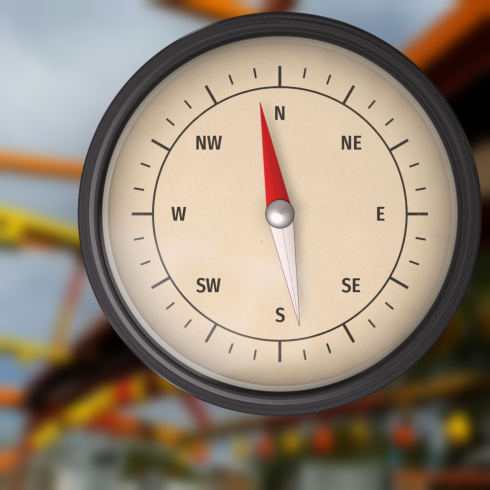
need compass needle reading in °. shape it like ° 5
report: ° 350
